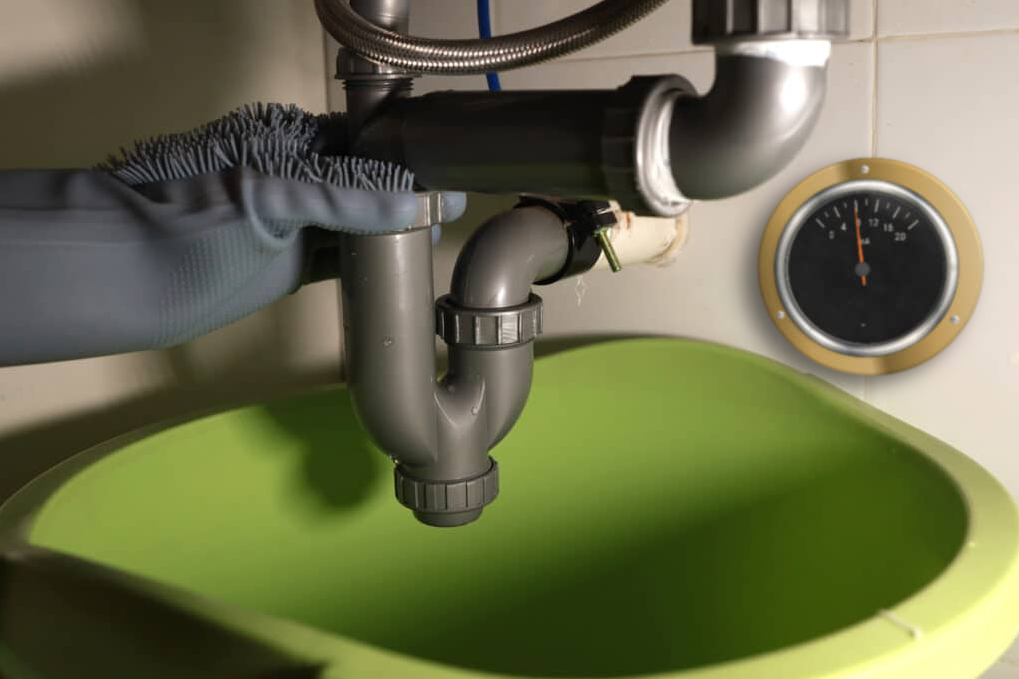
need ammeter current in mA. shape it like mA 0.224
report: mA 8
